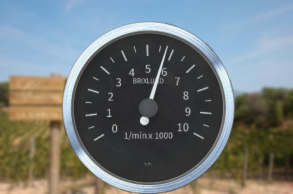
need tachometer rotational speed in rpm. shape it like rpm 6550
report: rpm 5750
